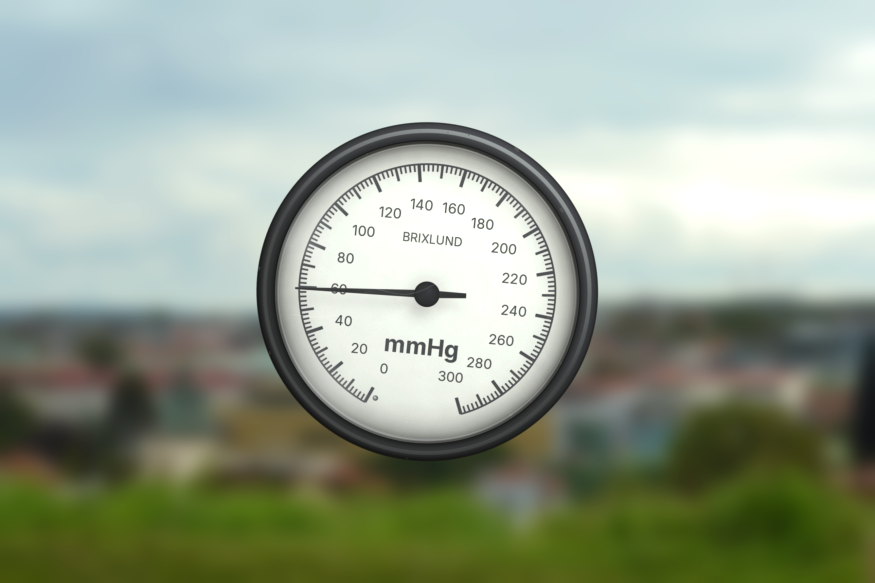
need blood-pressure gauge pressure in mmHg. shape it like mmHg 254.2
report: mmHg 60
